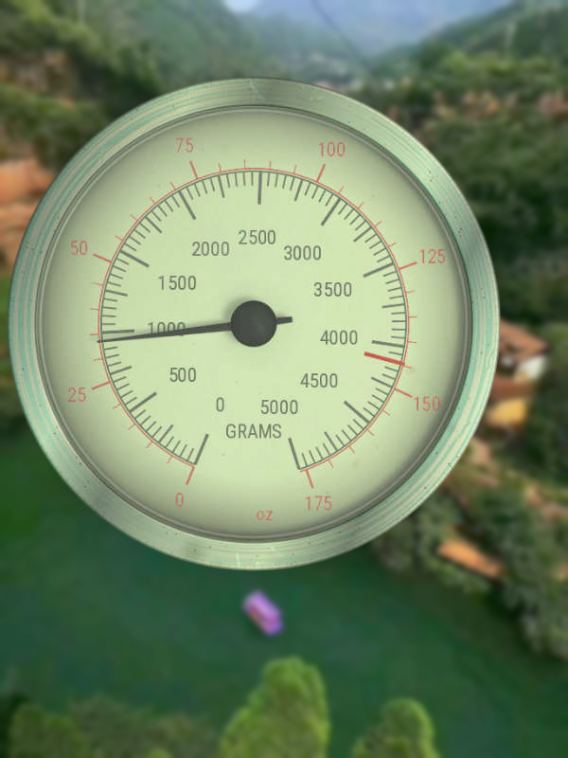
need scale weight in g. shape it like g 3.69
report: g 950
